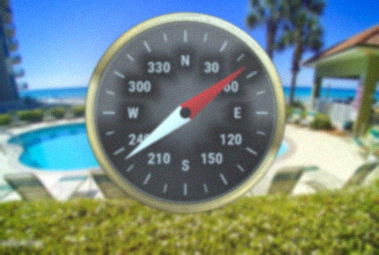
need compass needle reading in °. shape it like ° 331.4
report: ° 52.5
